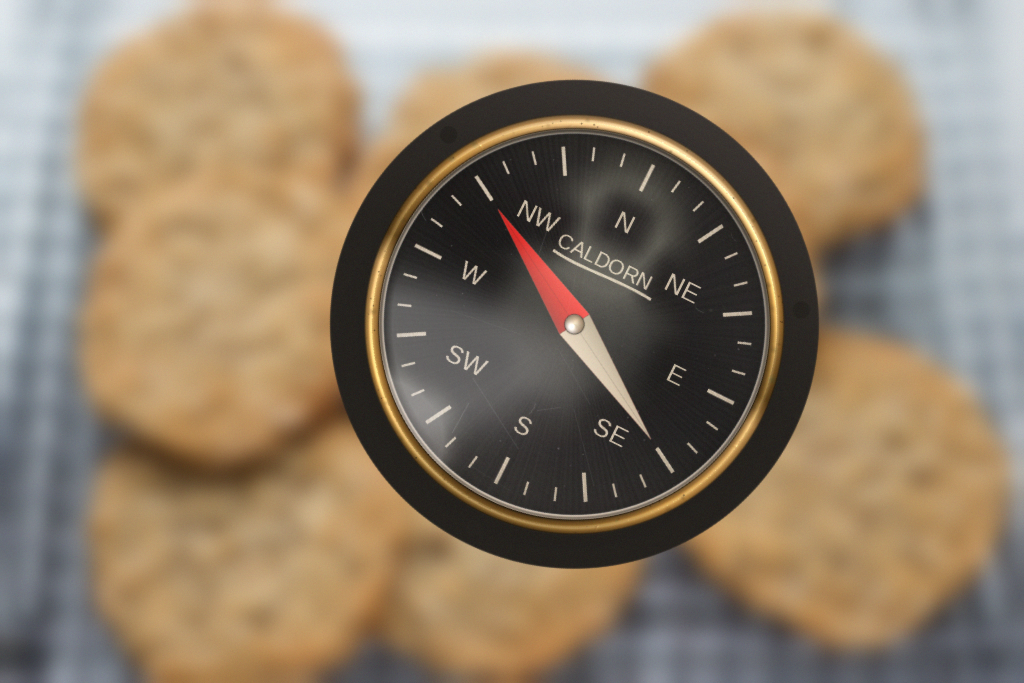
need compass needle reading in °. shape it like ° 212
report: ° 300
